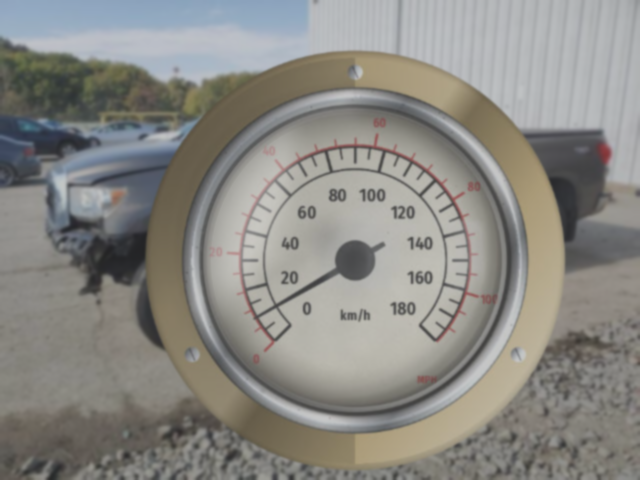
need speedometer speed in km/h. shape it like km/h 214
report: km/h 10
